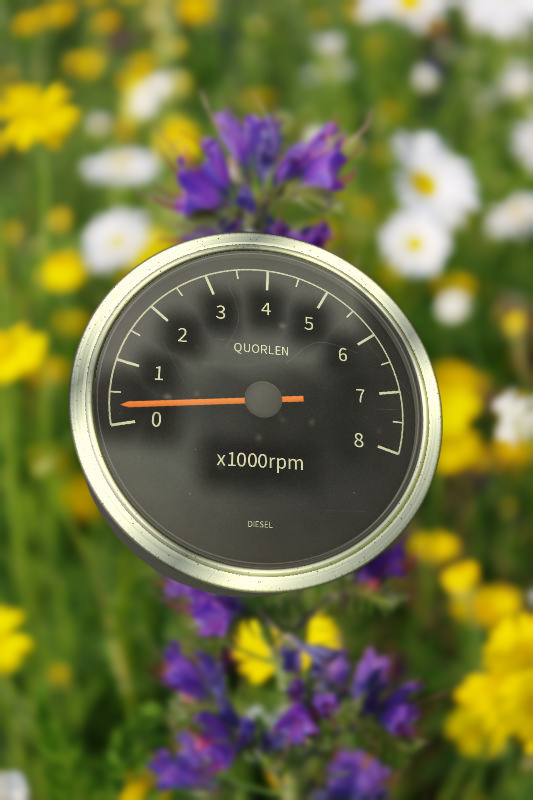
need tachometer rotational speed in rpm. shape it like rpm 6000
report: rpm 250
